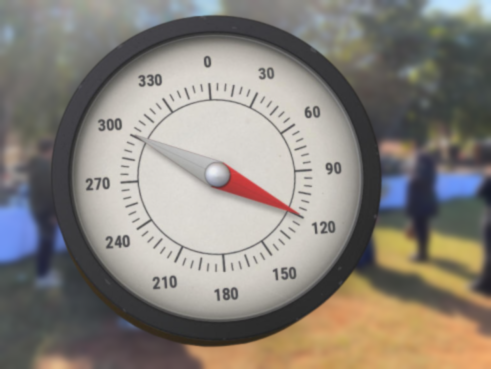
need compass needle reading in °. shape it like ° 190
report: ° 120
